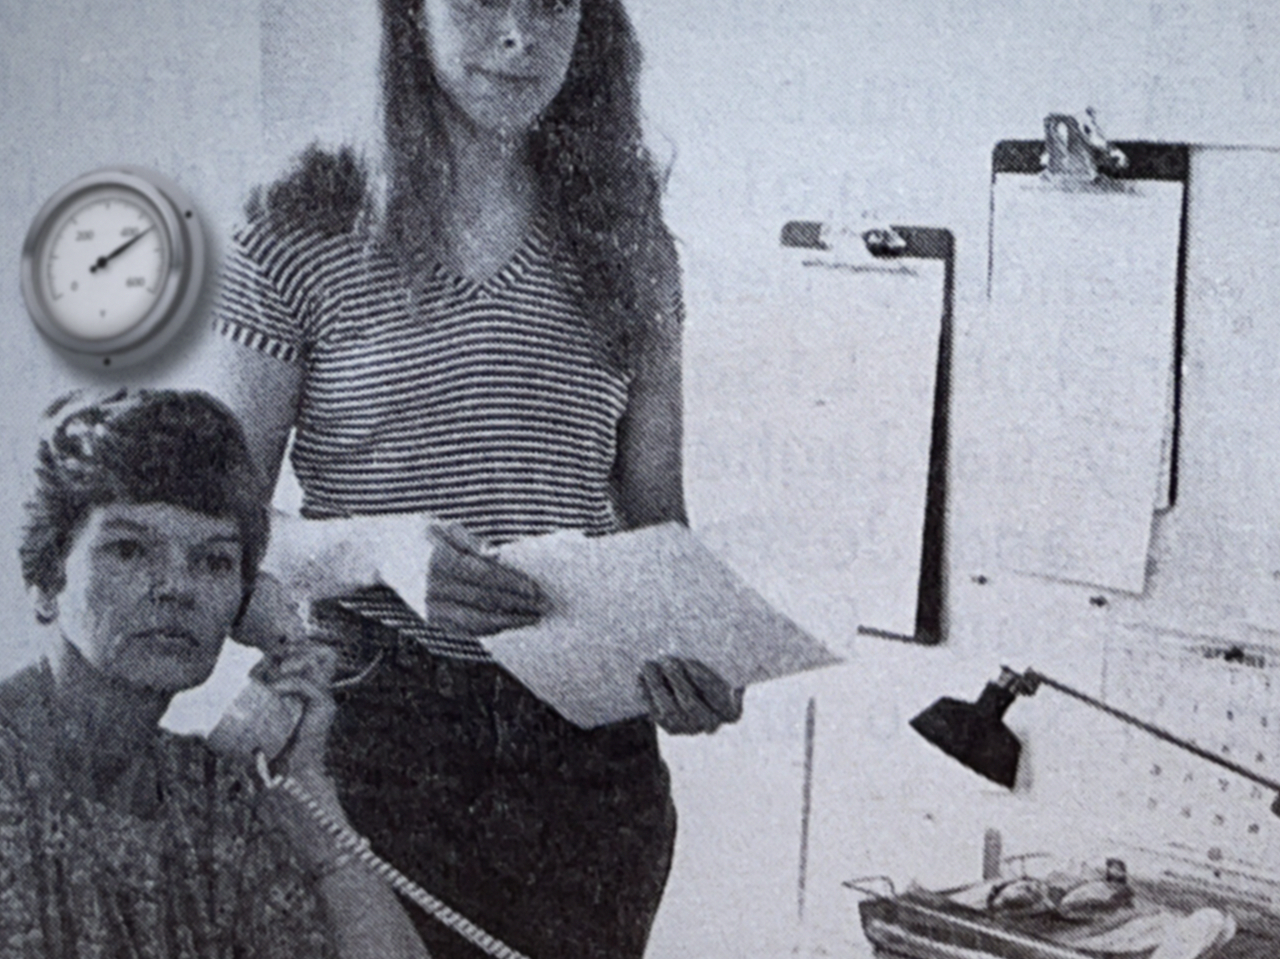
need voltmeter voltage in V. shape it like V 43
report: V 450
